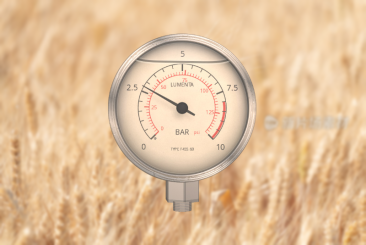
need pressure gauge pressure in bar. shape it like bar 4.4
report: bar 2.75
